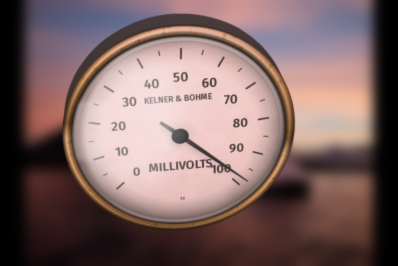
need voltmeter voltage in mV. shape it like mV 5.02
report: mV 97.5
